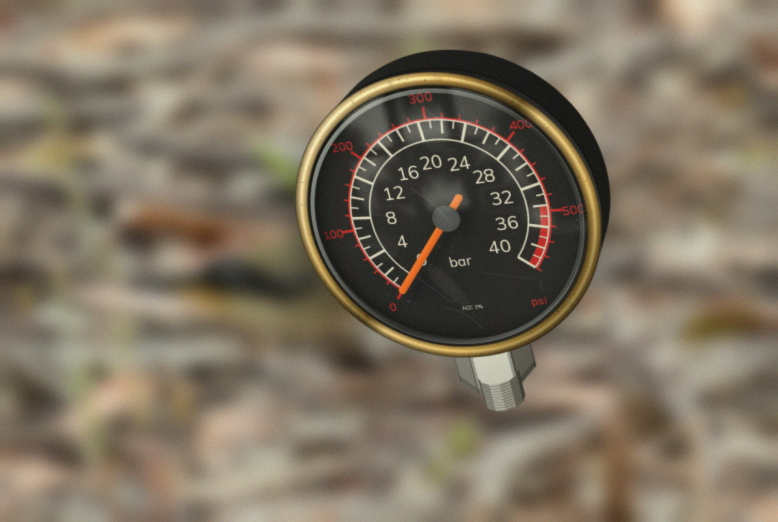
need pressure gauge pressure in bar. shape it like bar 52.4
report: bar 0
